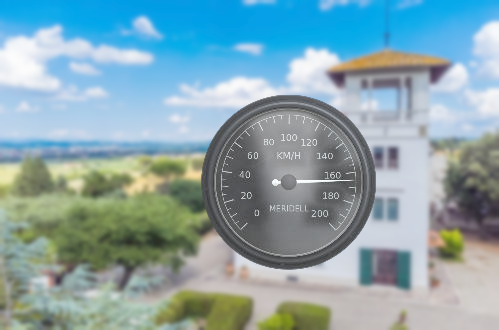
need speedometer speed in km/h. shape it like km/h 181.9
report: km/h 165
